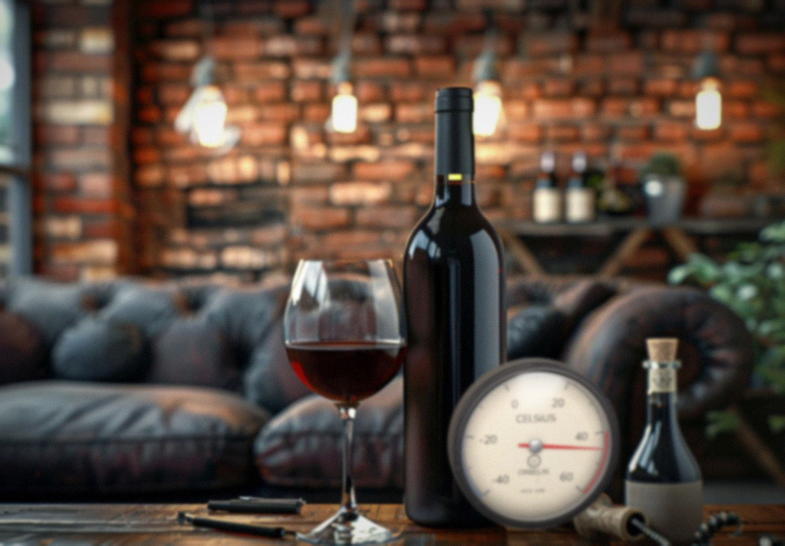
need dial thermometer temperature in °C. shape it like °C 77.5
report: °C 45
